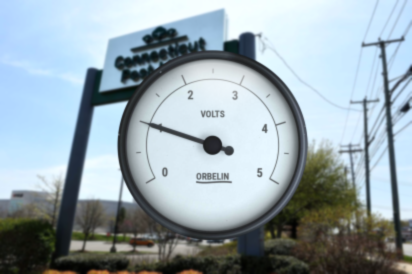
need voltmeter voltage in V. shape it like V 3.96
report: V 1
